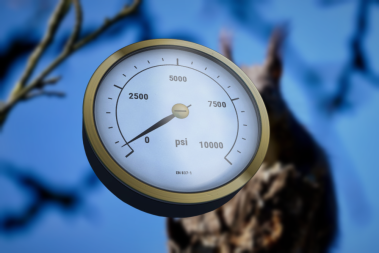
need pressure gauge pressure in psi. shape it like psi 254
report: psi 250
